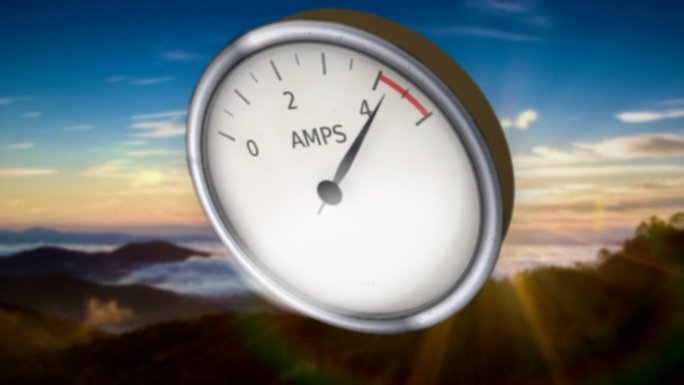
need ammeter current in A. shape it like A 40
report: A 4.25
